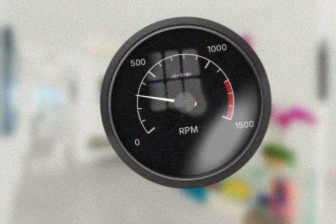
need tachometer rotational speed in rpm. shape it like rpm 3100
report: rpm 300
